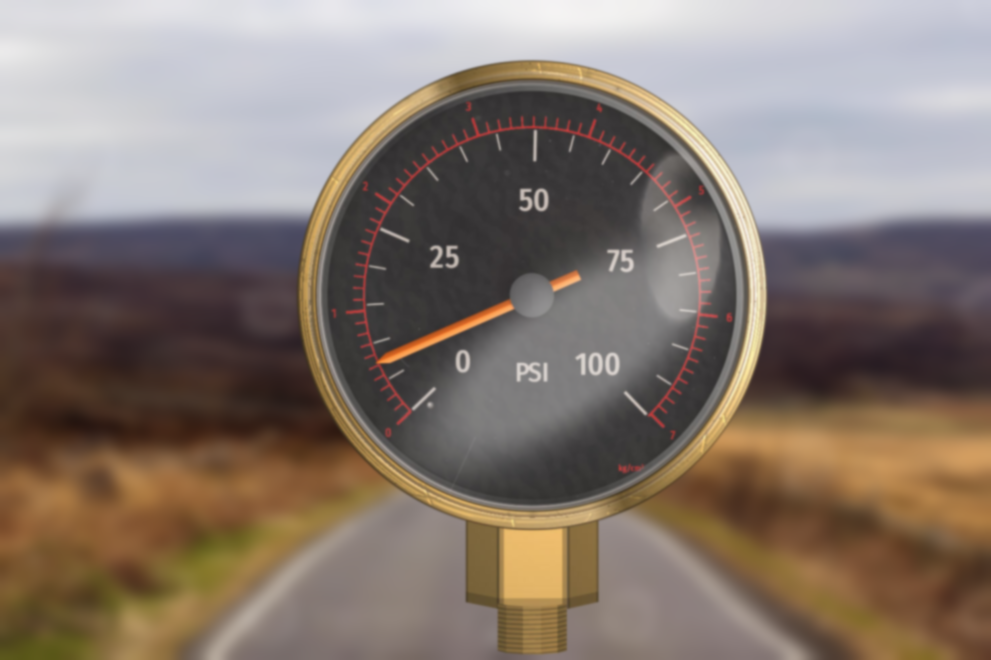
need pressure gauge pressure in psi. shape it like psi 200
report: psi 7.5
